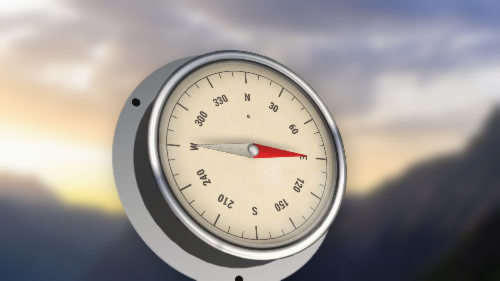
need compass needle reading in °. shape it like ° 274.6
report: ° 90
